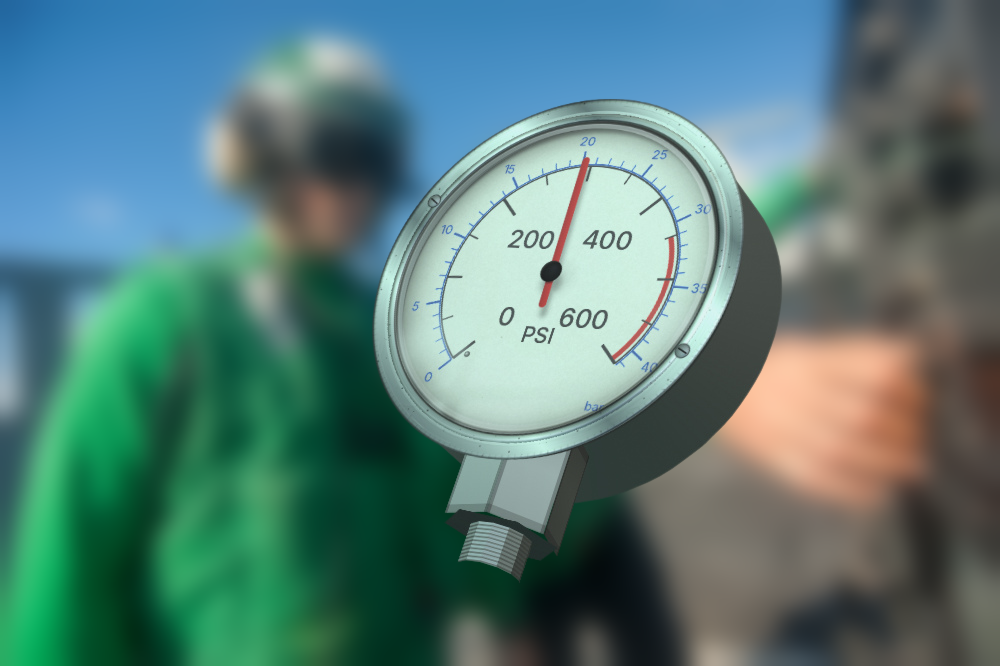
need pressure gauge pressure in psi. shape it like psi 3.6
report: psi 300
